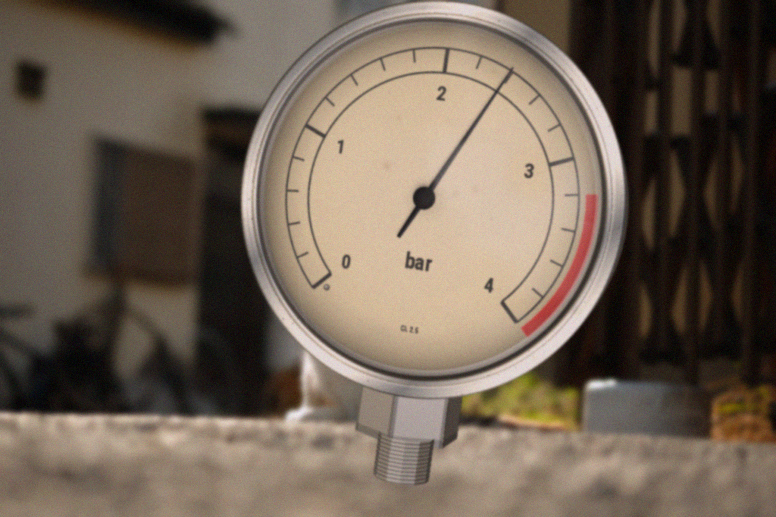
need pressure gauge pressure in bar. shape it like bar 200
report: bar 2.4
